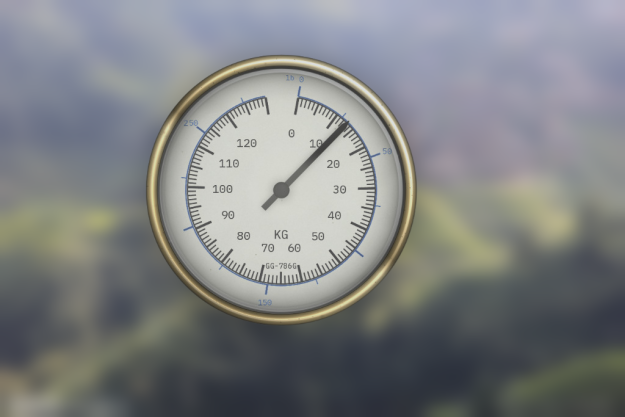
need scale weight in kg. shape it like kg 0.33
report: kg 13
